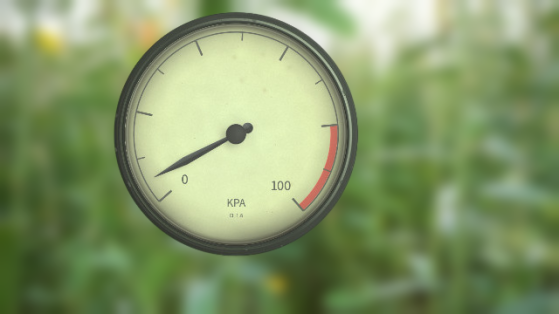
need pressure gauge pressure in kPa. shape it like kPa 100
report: kPa 5
